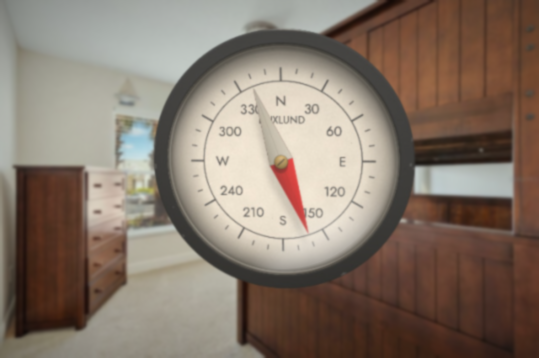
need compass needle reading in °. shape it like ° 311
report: ° 160
